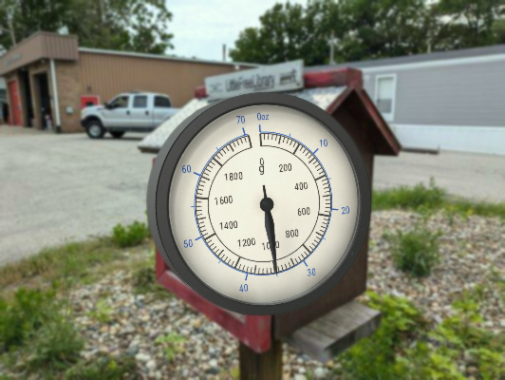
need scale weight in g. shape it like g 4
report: g 1000
